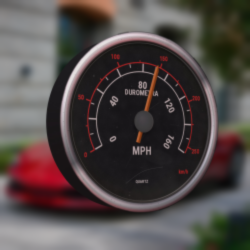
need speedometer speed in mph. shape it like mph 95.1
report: mph 90
